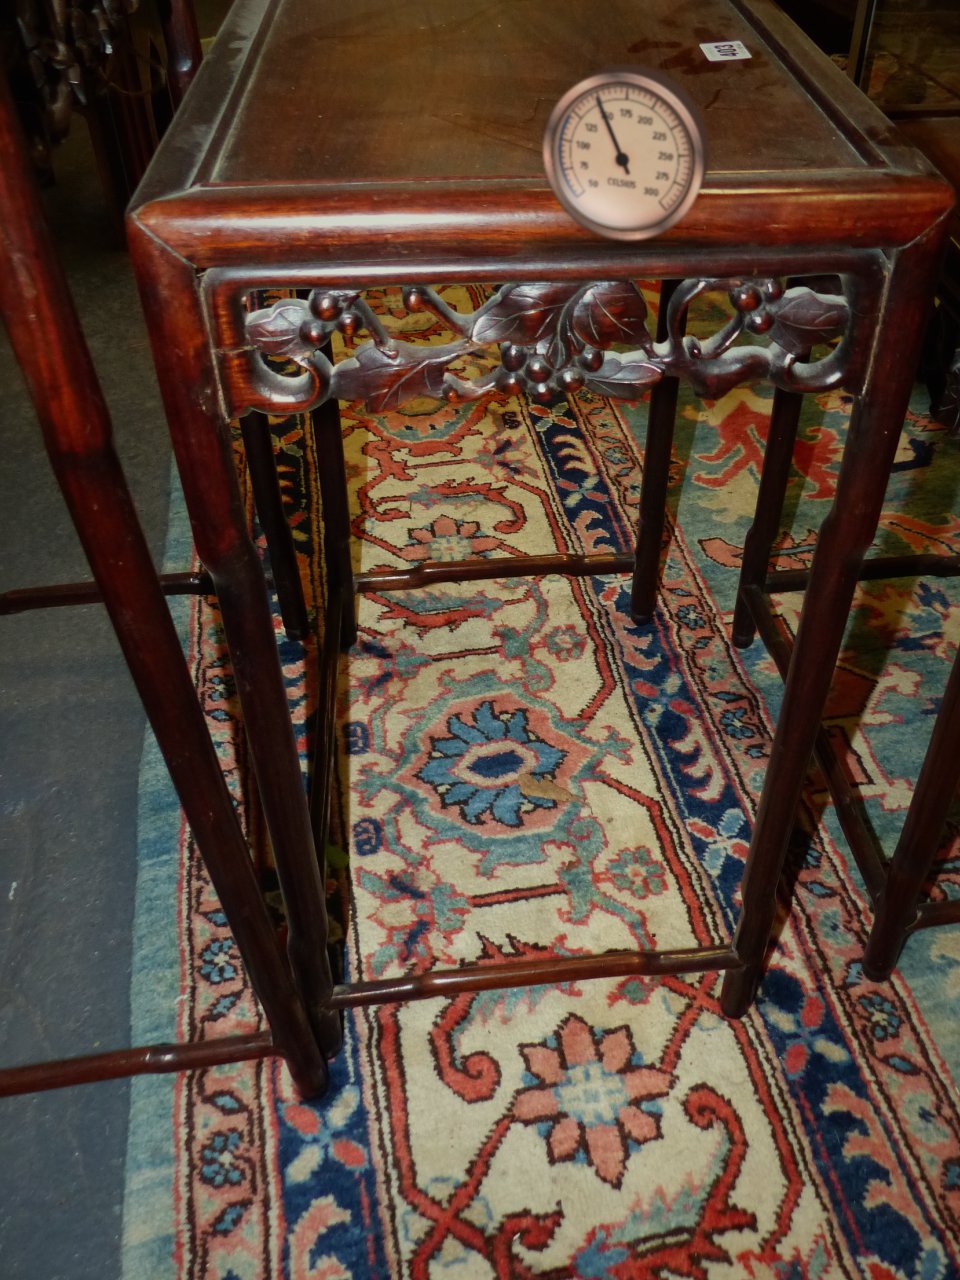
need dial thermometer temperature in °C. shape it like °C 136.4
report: °C 150
